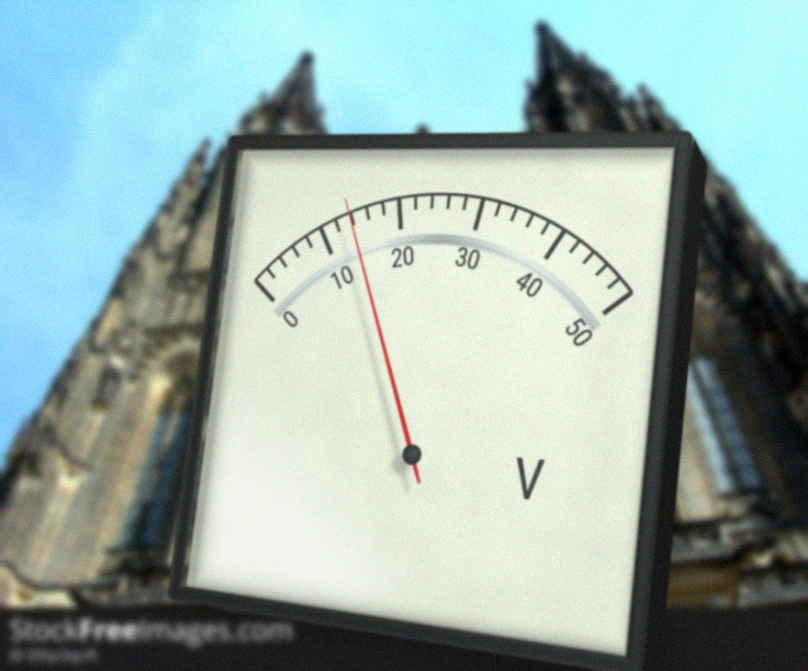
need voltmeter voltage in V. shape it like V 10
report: V 14
